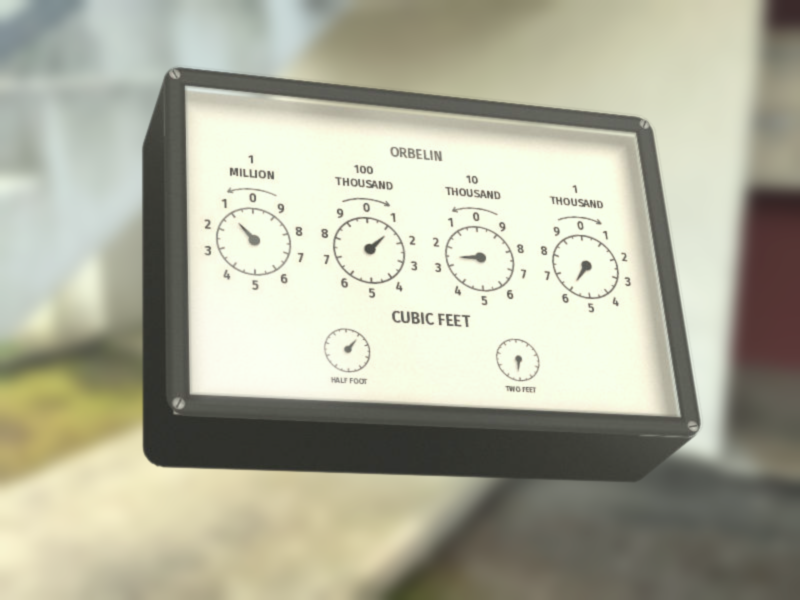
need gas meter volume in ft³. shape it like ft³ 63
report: ft³ 112600
